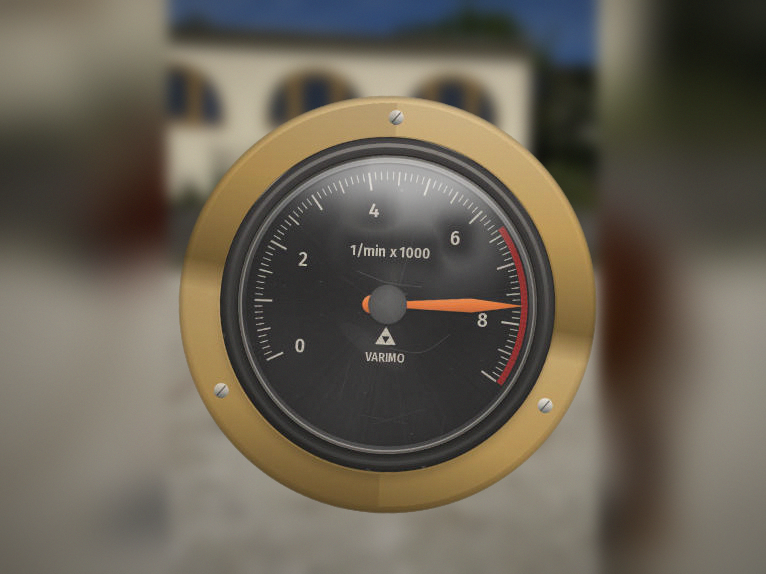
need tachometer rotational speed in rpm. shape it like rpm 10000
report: rpm 7700
